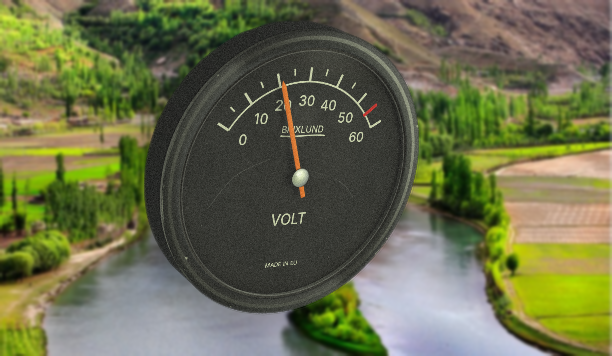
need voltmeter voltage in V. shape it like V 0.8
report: V 20
